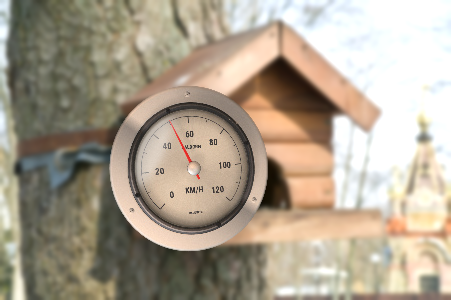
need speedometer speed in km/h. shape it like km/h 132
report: km/h 50
